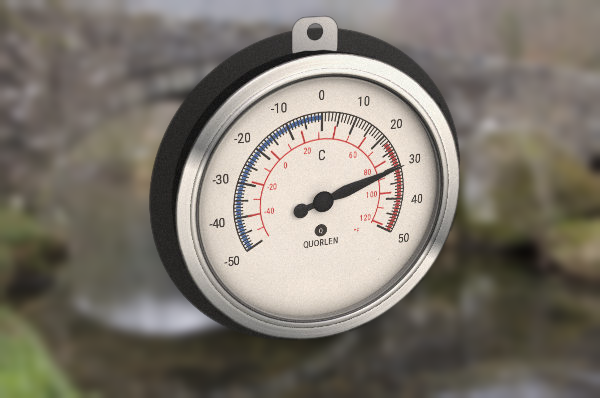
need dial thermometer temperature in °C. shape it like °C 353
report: °C 30
